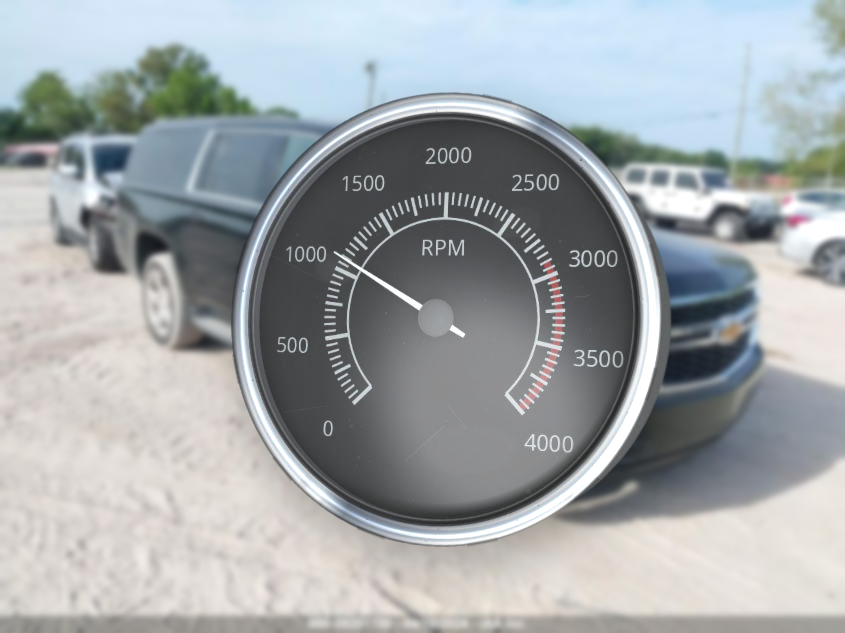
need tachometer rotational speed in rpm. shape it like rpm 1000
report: rpm 1100
